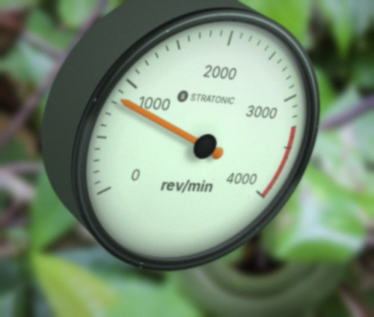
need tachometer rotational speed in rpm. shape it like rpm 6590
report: rpm 850
